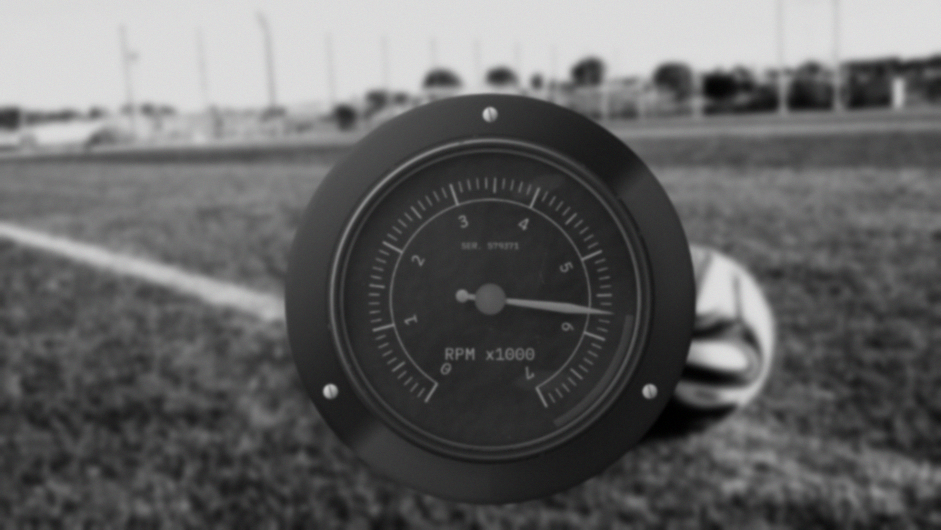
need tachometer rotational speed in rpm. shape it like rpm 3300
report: rpm 5700
